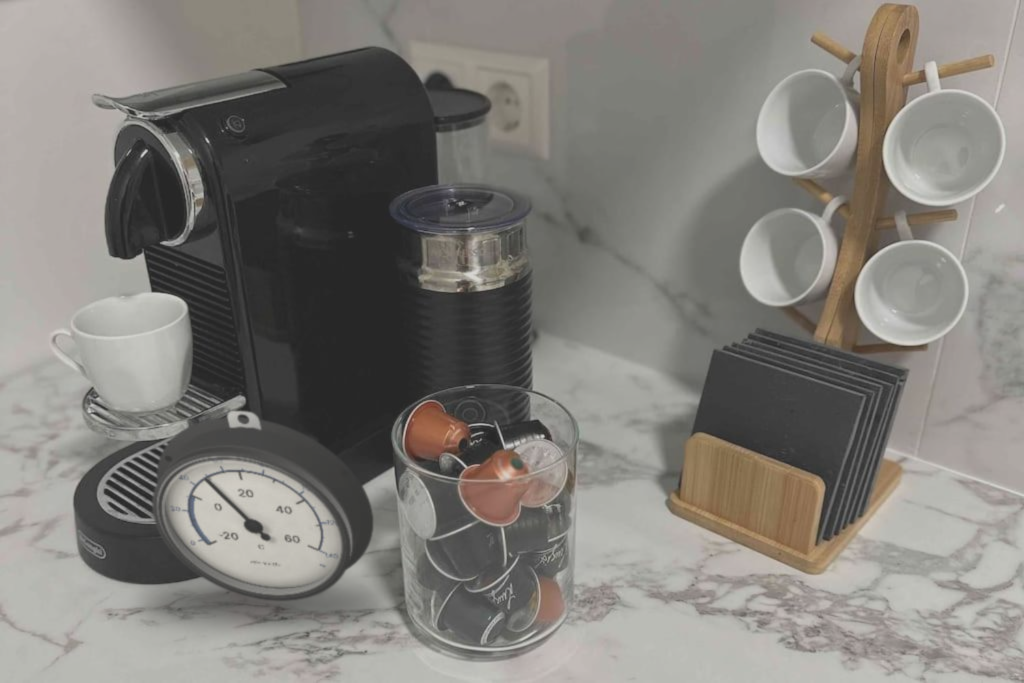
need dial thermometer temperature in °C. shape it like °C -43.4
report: °C 10
